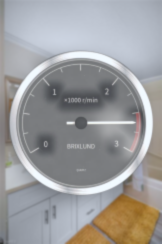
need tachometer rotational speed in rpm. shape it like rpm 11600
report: rpm 2625
